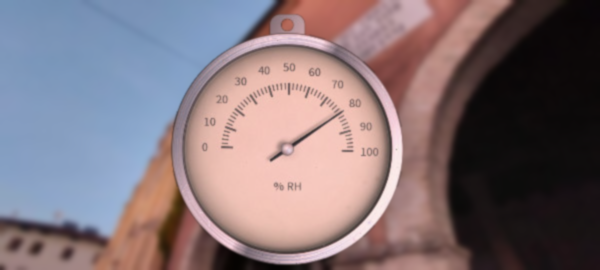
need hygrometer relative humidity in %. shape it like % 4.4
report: % 80
